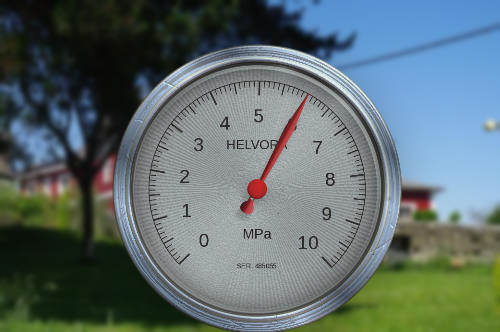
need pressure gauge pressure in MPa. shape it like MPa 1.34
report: MPa 6
